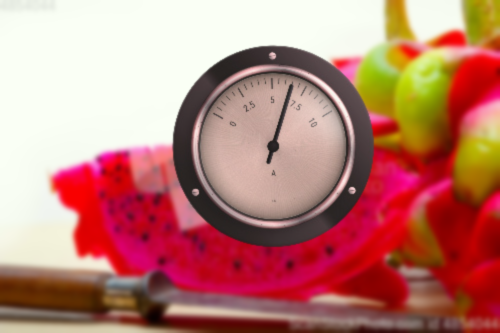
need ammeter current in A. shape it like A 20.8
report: A 6.5
